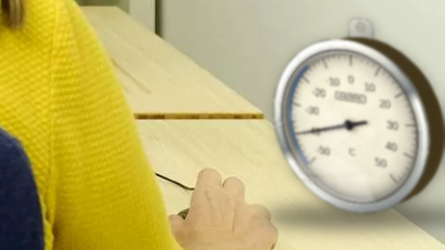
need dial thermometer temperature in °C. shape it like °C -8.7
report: °C -40
